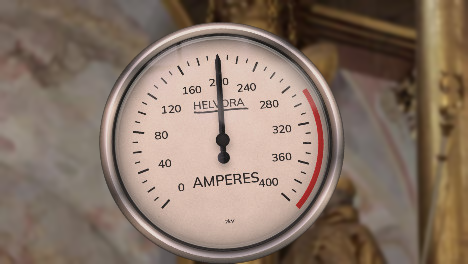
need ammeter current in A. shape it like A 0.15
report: A 200
